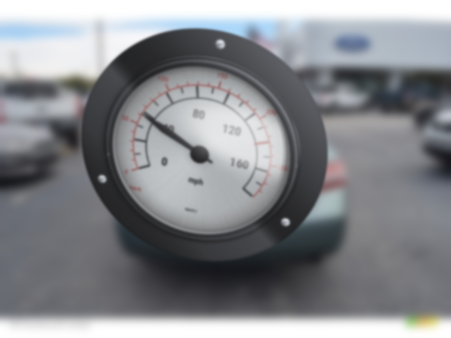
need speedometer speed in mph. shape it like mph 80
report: mph 40
